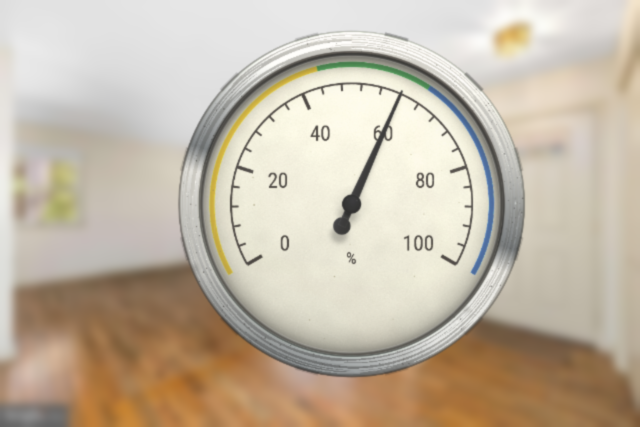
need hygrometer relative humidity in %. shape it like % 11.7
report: % 60
